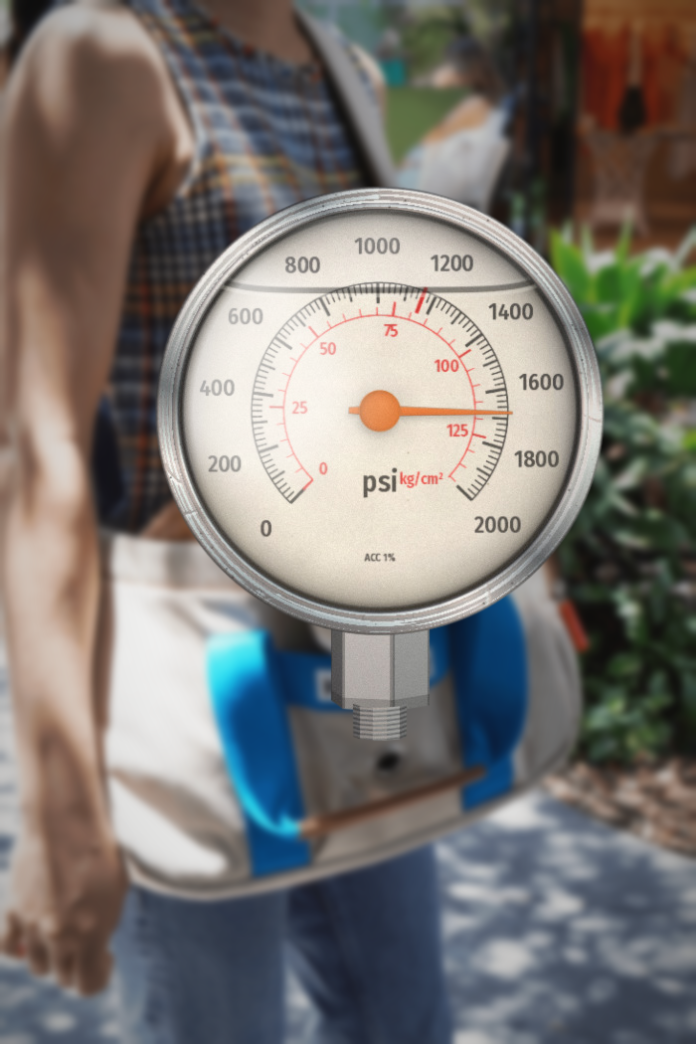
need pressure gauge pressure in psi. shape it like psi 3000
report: psi 1680
